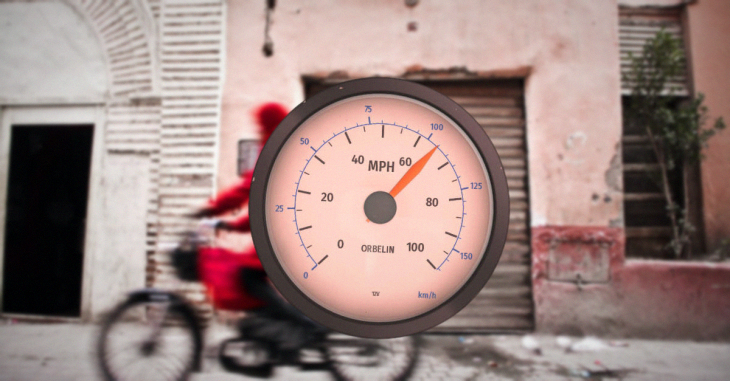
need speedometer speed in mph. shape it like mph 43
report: mph 65
